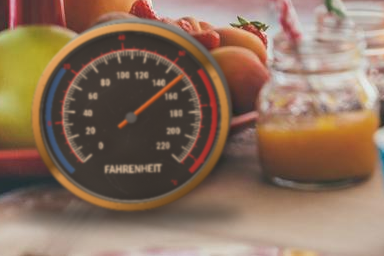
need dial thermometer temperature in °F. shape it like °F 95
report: °F 150
